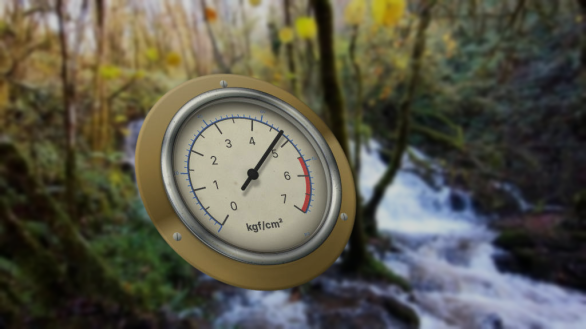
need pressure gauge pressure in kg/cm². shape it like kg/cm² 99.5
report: kg/cm² 4.75
